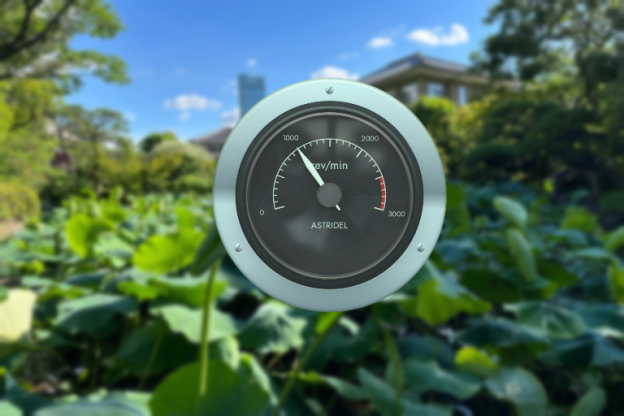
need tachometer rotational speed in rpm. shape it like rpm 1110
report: rpm 1000
